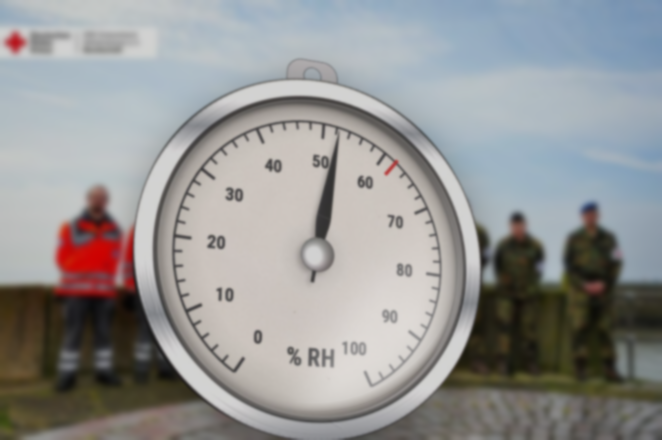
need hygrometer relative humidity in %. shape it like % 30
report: % 52
